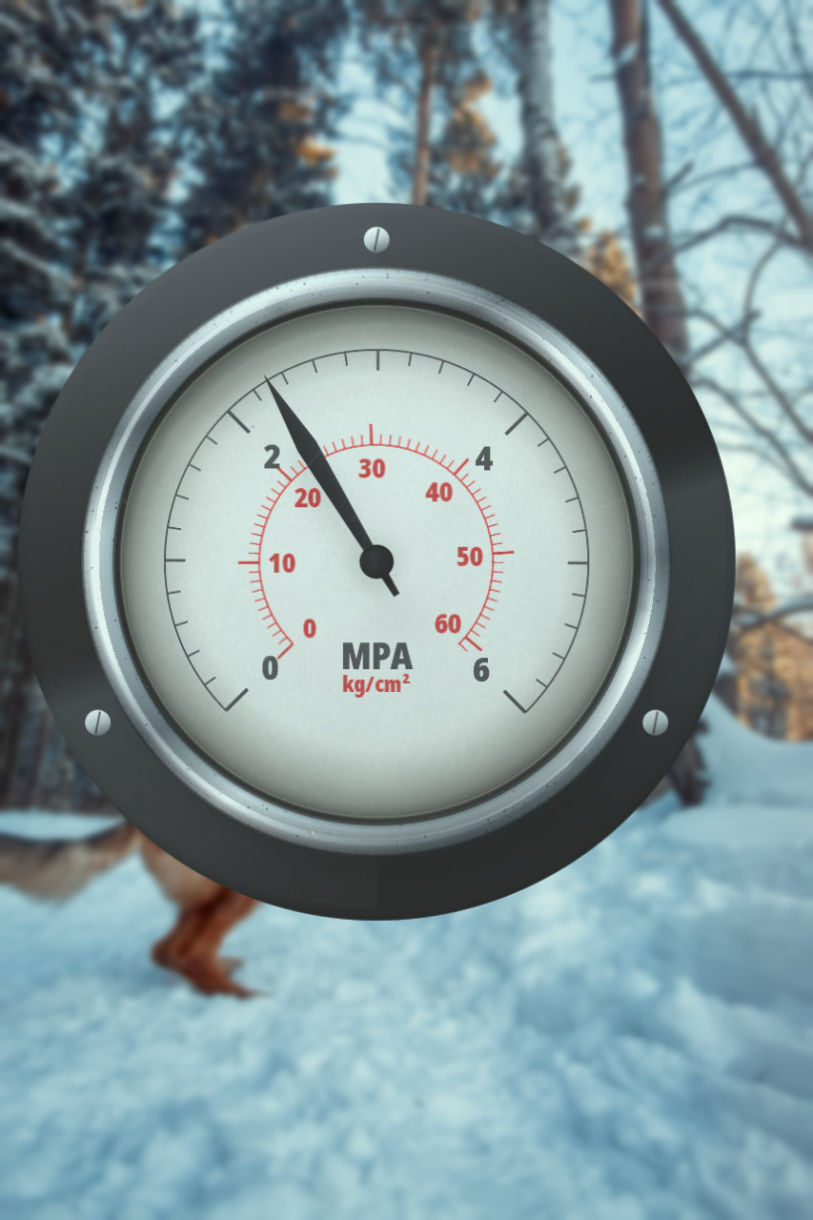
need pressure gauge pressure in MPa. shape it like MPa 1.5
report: MPa 2.3
